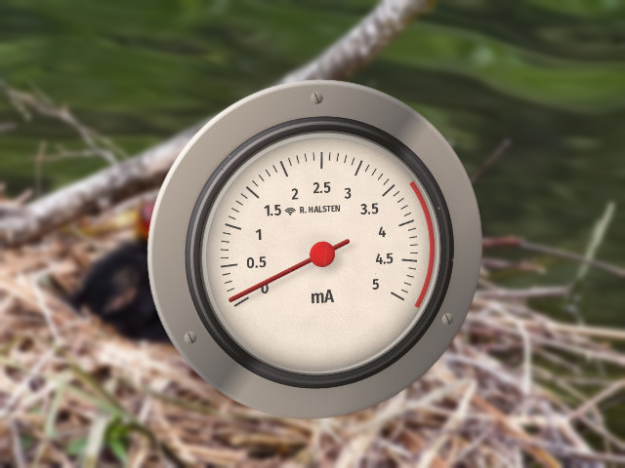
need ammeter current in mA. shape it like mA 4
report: mA 0.1
